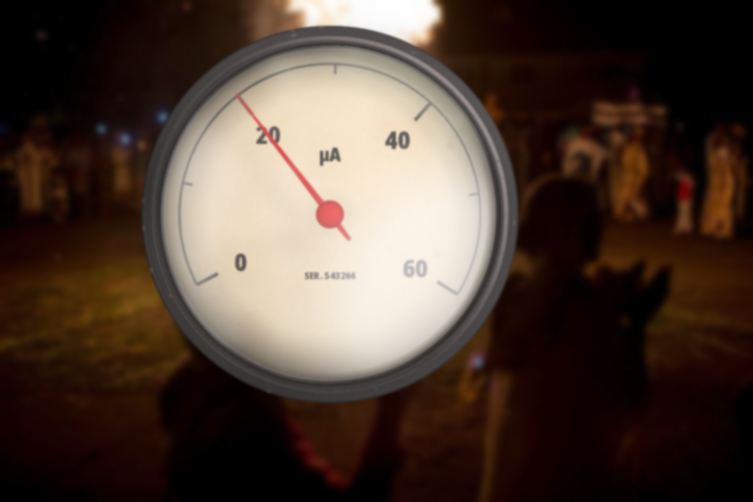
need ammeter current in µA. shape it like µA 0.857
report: µA 20
